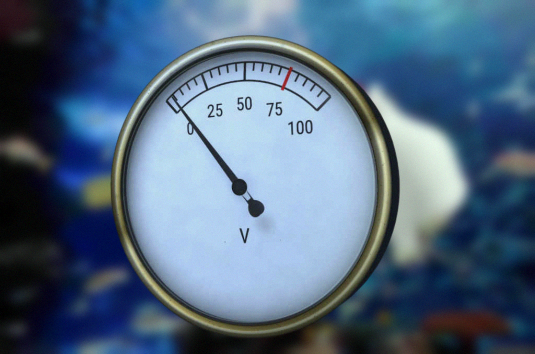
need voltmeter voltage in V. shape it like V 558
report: V 5
